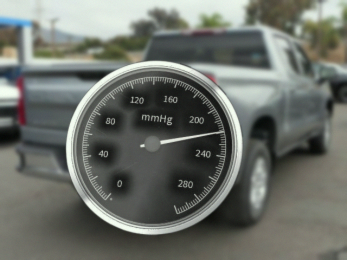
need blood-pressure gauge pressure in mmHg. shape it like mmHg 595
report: mmHg 220
